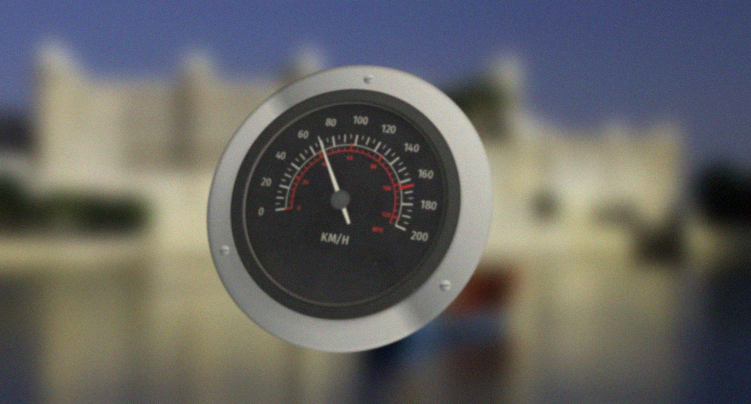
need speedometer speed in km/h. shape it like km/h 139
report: km/h 70
